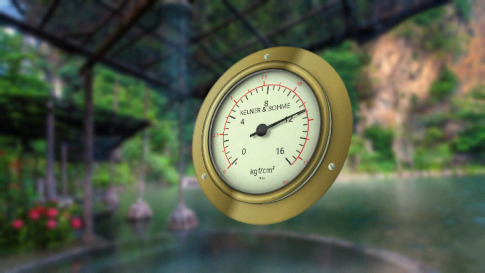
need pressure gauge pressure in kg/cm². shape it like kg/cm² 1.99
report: kg/cm² 12
